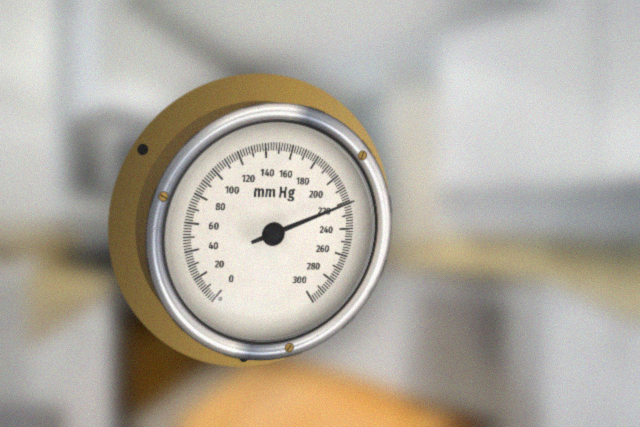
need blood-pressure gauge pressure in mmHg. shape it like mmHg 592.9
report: mmHg 220
